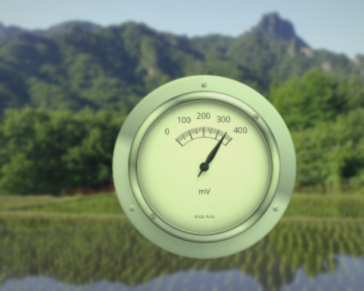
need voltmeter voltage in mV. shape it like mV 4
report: mV 350
